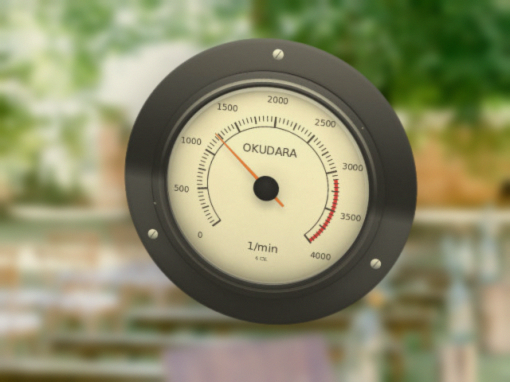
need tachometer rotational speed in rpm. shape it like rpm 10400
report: rpm 1250
